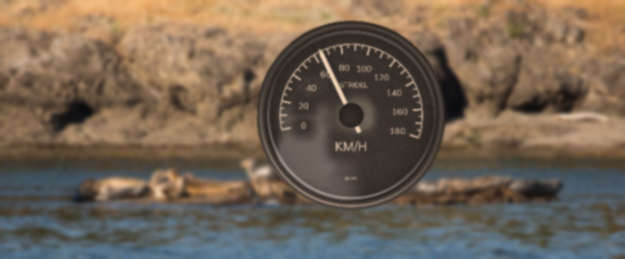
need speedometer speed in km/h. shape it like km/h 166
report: km/h 65
